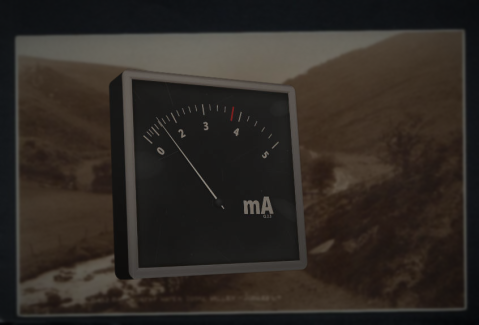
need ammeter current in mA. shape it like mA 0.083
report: mA 1.4
